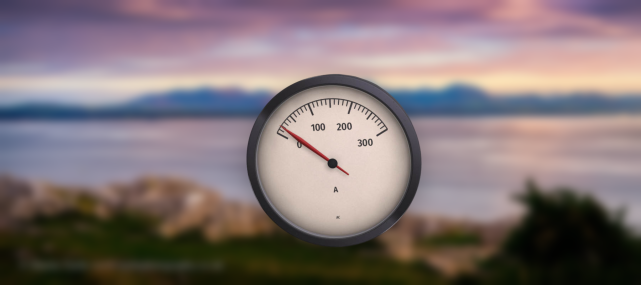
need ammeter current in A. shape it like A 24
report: A 20
